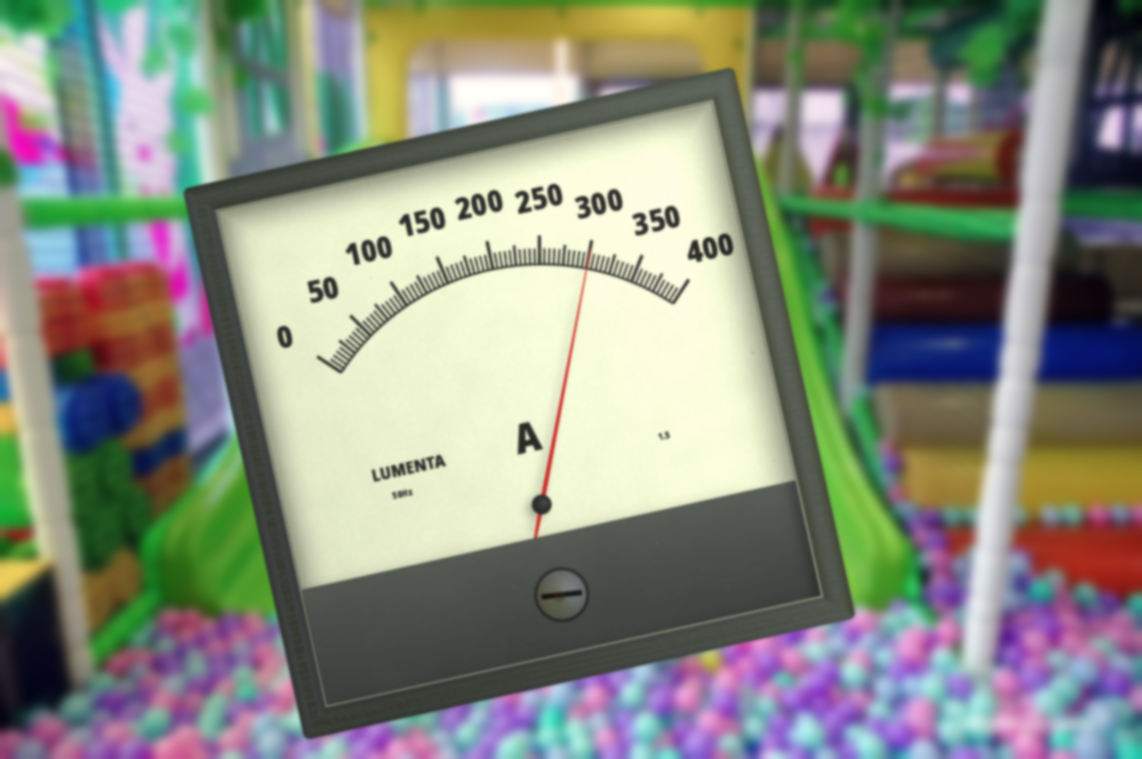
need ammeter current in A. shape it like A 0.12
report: A 300
